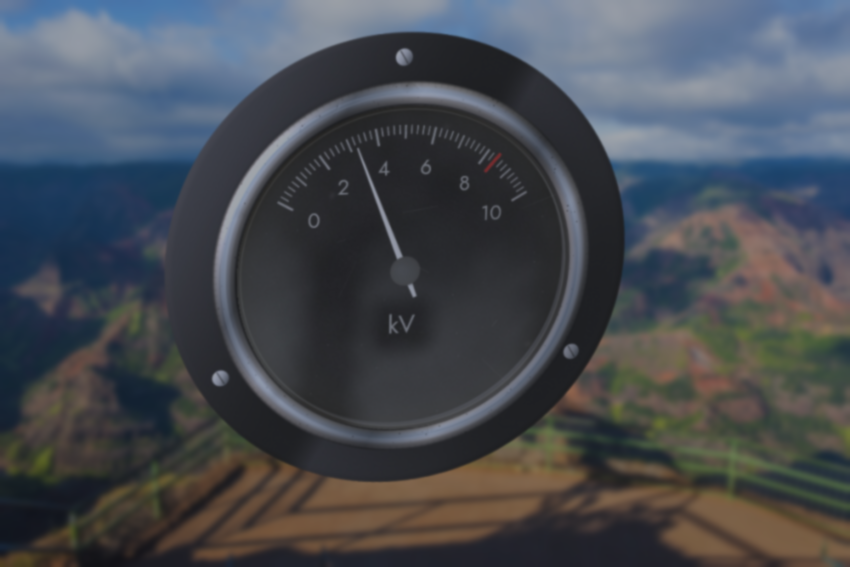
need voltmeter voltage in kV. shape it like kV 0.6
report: kV 3.2
